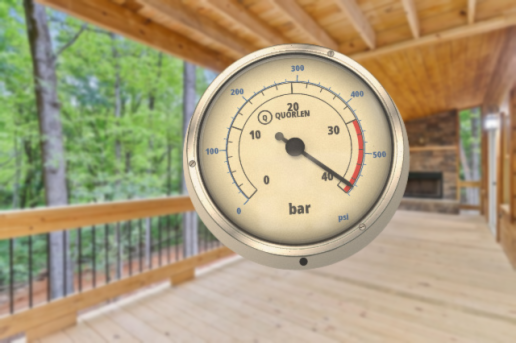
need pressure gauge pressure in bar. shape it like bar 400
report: bar 39
